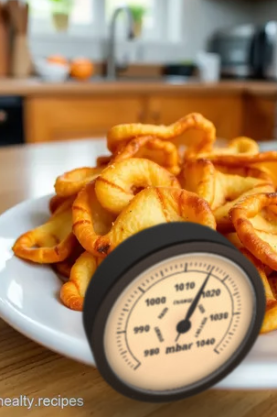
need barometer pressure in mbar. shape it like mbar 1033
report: mbar 1015
